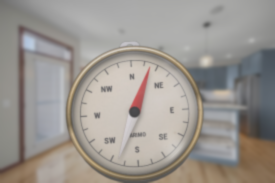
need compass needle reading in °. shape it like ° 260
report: ° 22.5
